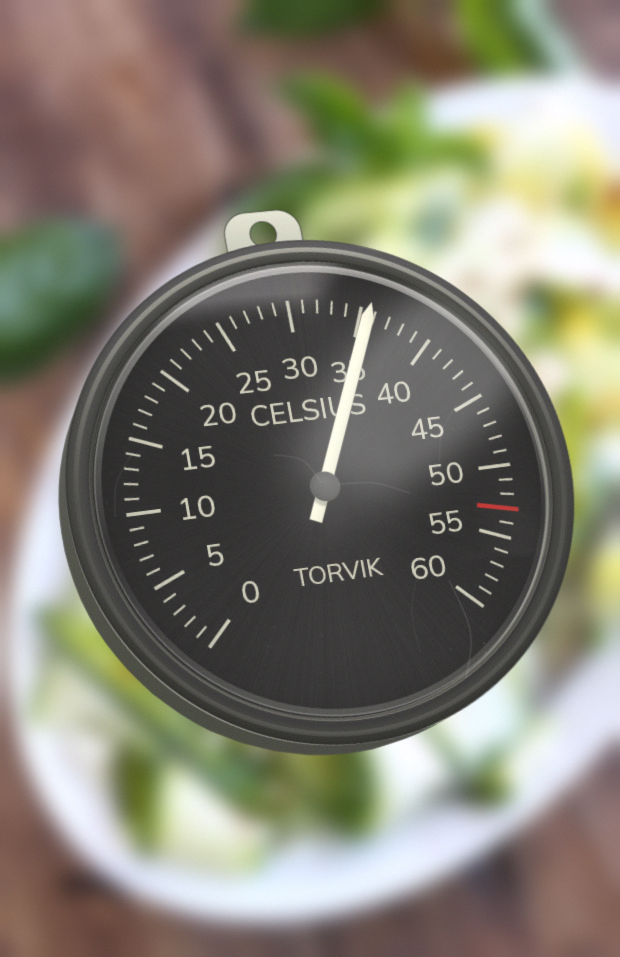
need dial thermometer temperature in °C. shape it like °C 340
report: °C 35.5
